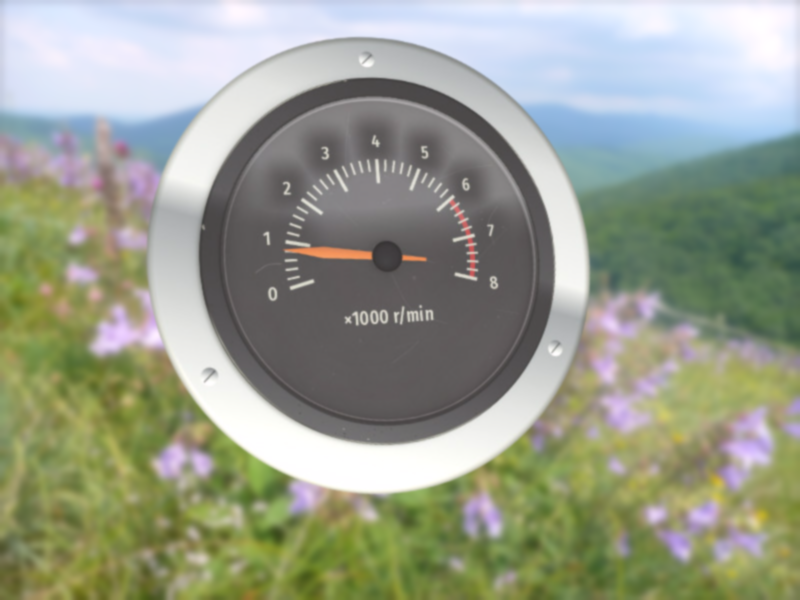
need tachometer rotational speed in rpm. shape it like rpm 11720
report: rpm 800
